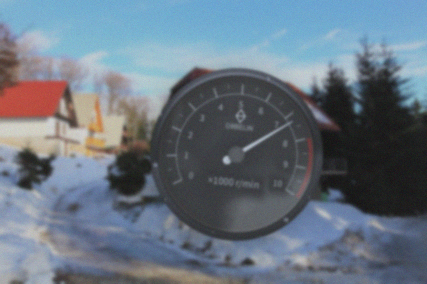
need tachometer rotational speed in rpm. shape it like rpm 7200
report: rpm 7250
